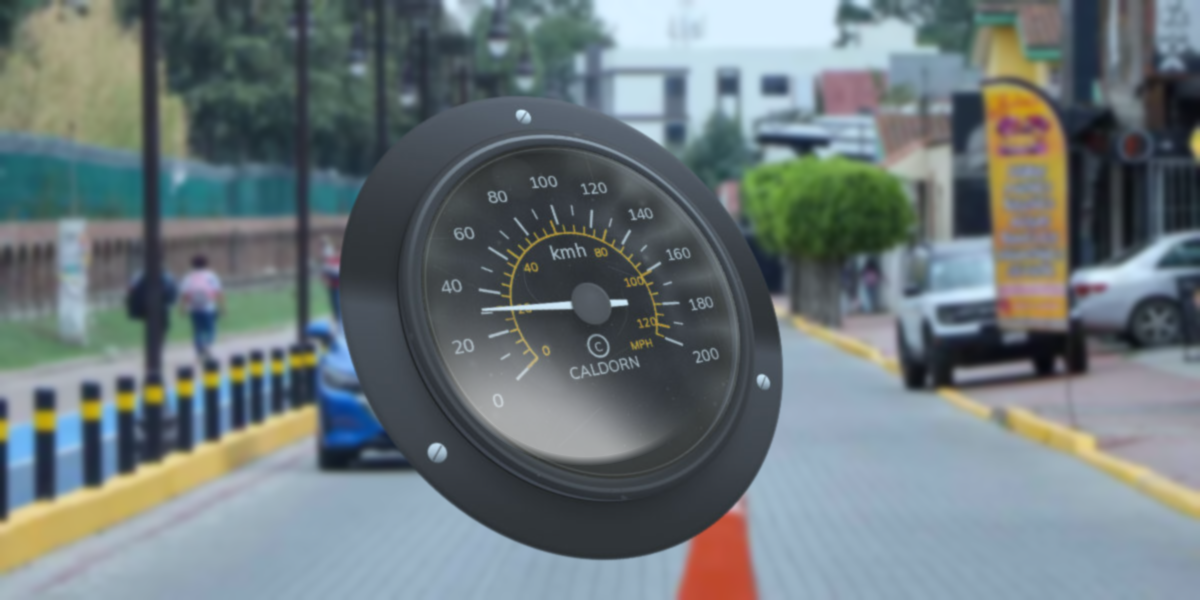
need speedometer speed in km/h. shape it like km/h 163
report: km/h 30
